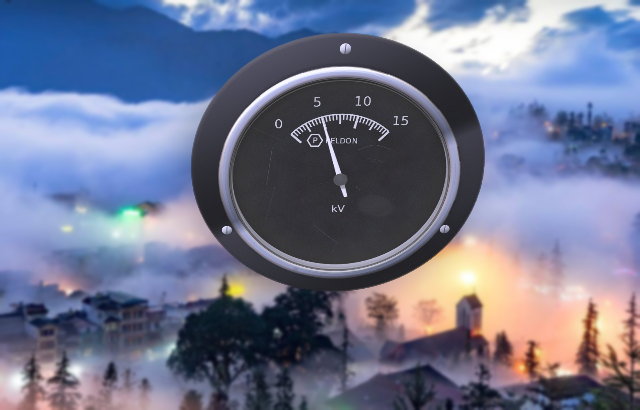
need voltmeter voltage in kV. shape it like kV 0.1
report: kV 5
